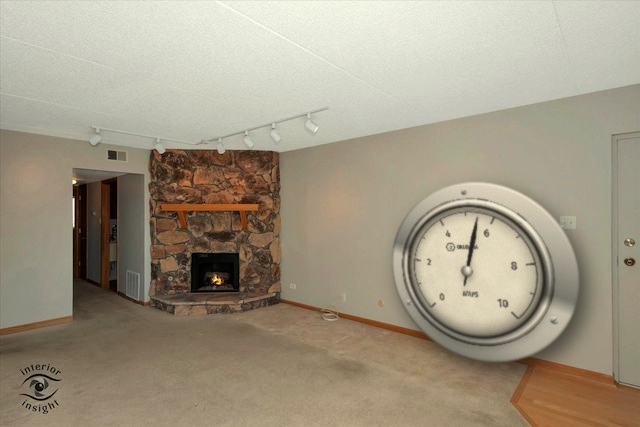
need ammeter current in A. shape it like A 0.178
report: A 5.5
